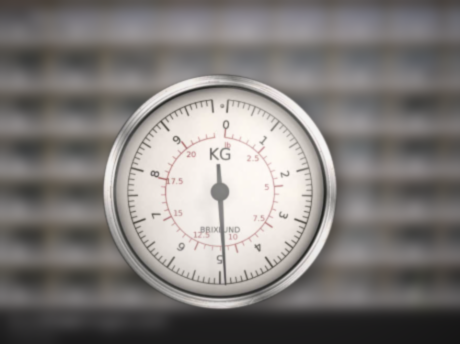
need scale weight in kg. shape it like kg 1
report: kg 4.9
